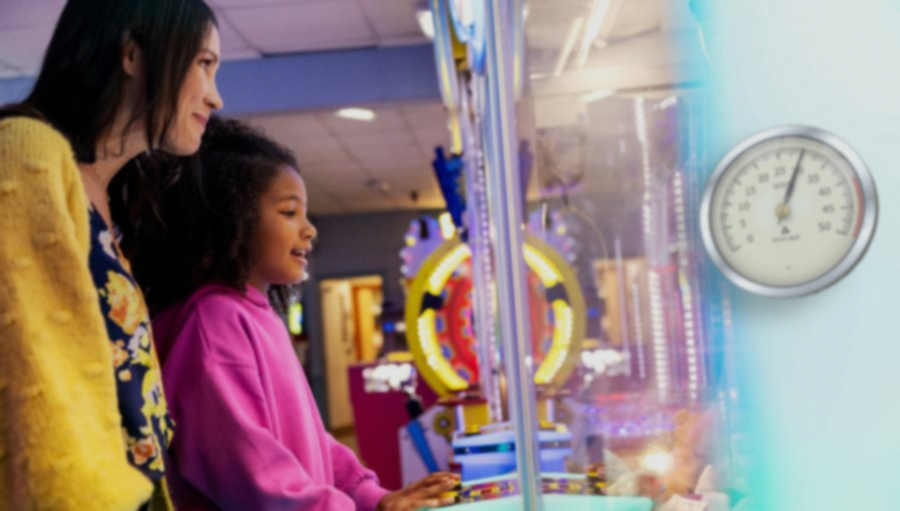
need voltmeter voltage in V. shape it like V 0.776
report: V 30
